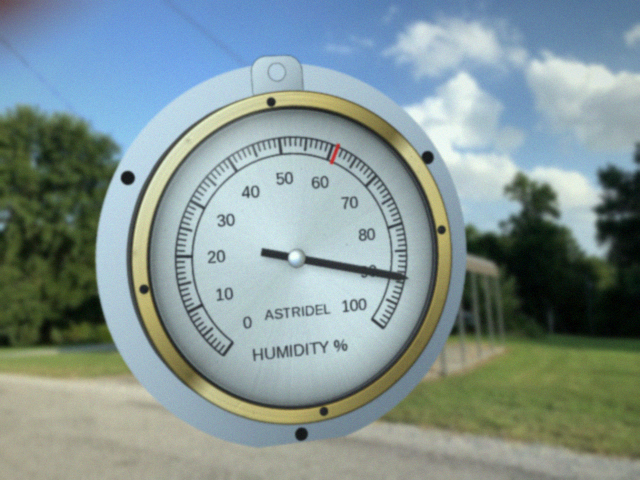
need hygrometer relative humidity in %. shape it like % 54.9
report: % 90
